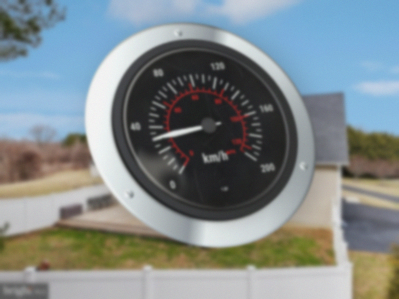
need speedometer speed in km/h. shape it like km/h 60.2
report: km/h 30
